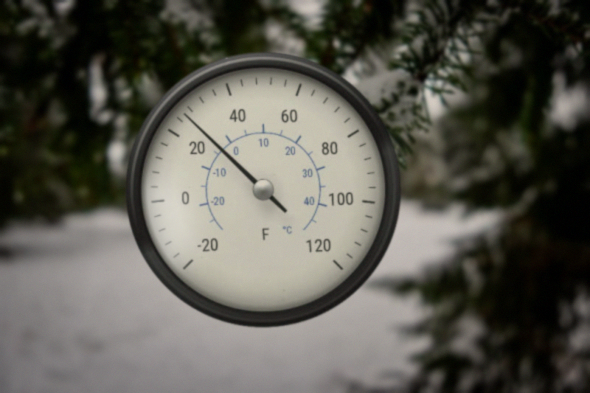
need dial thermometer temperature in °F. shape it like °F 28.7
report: °F 26
